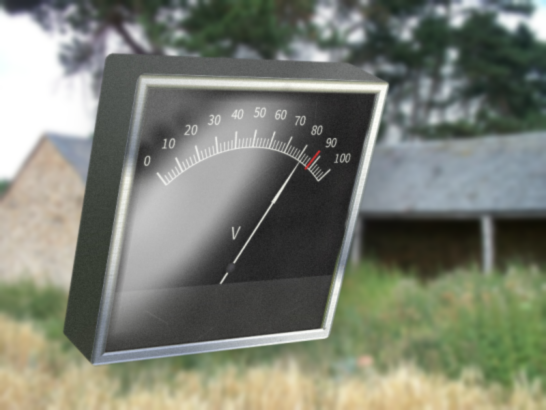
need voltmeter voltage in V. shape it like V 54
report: V 80
